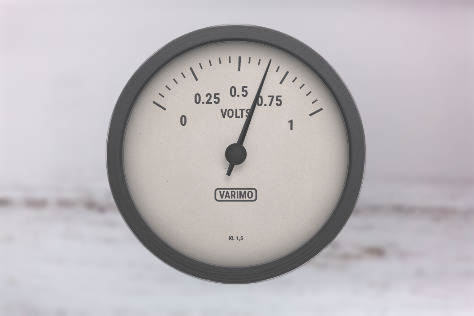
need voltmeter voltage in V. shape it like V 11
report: V 0.65
